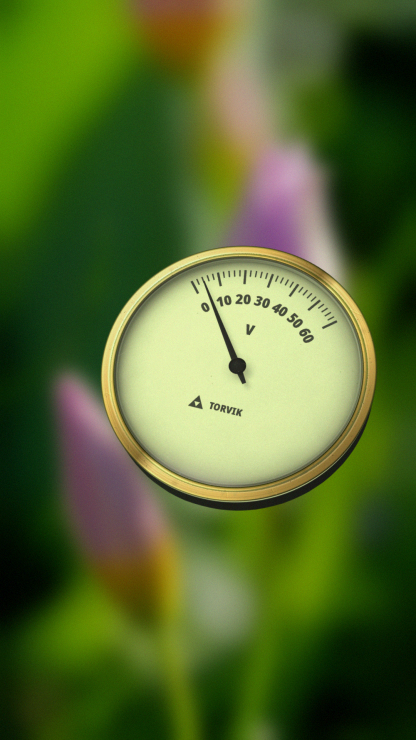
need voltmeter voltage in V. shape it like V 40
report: V 4
